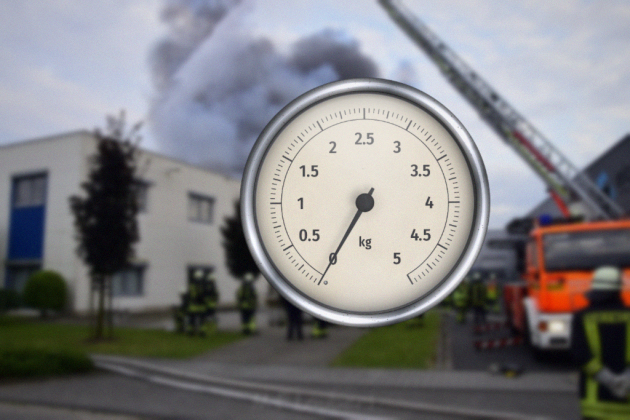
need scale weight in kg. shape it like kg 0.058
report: kg 0
